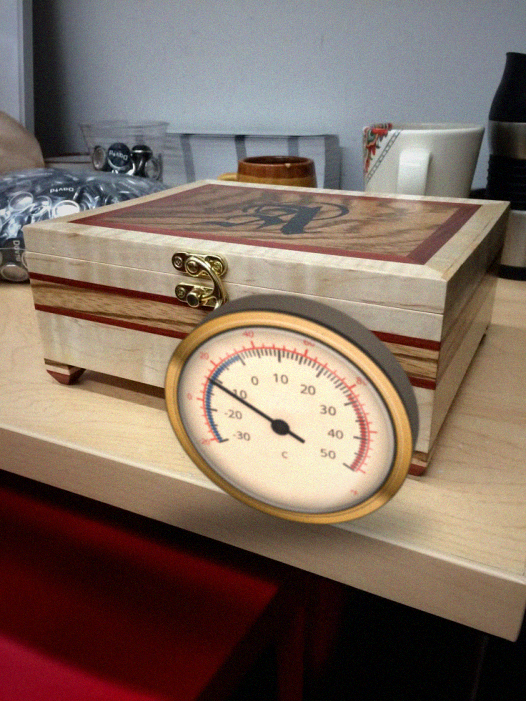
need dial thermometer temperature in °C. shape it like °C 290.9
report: °C -10
